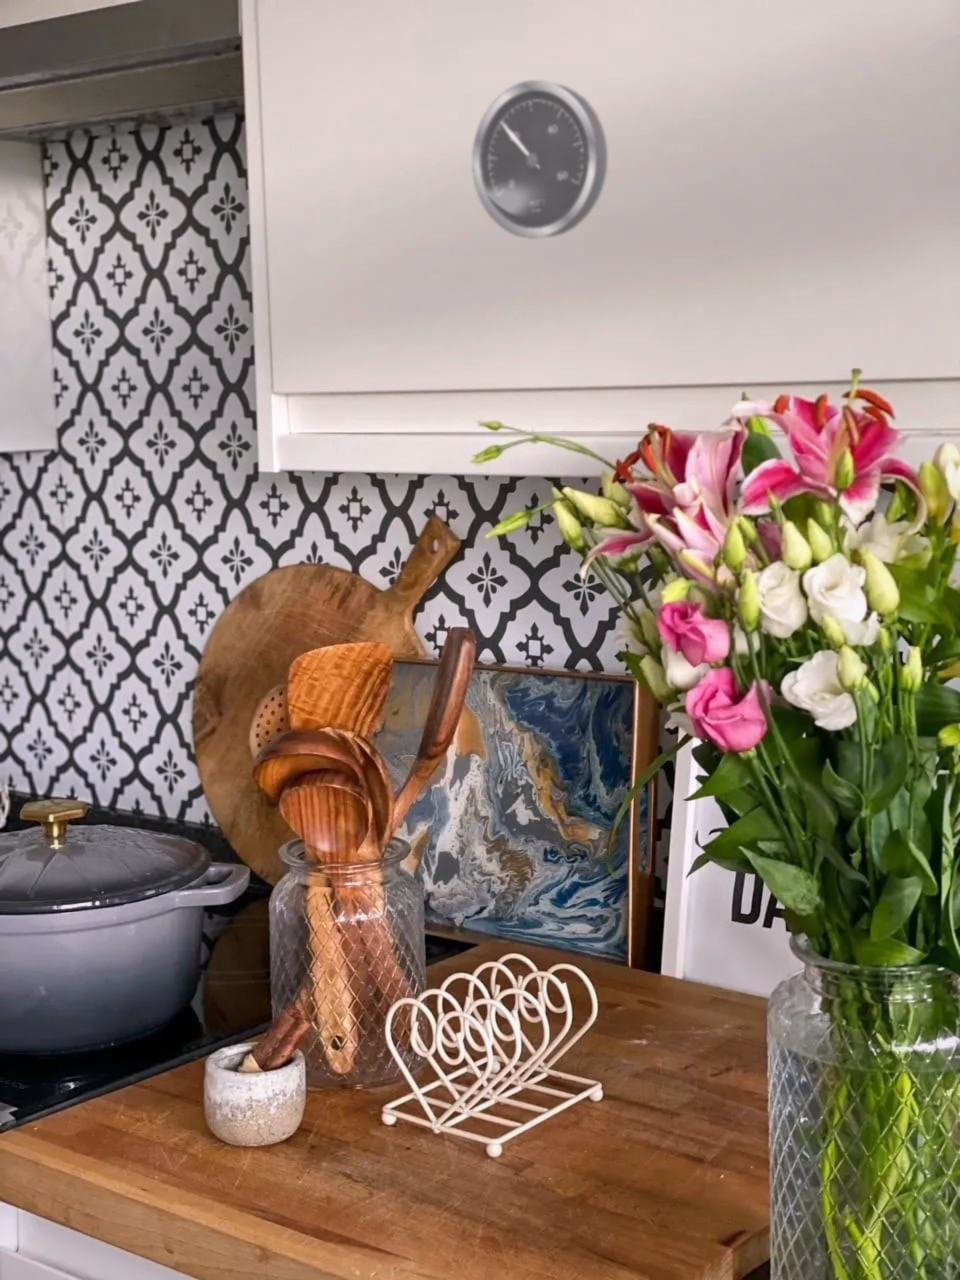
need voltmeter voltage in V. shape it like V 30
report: V 20
